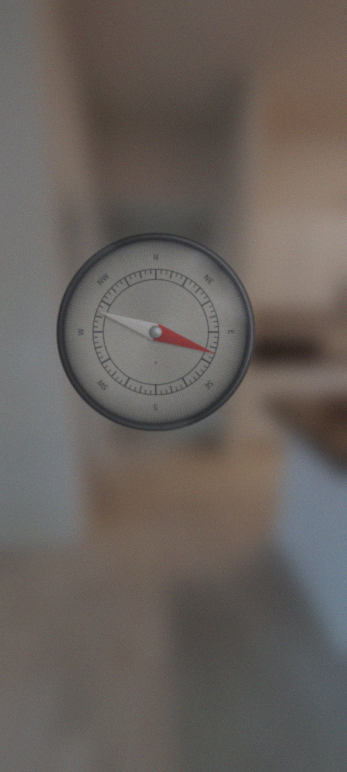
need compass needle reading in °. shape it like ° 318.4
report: ° 110
